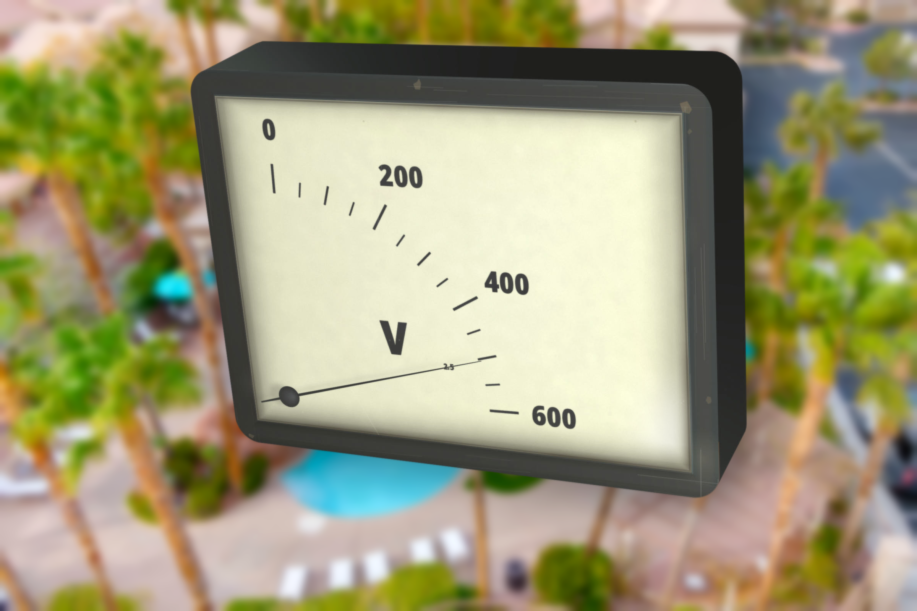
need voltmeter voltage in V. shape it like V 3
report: V 500
